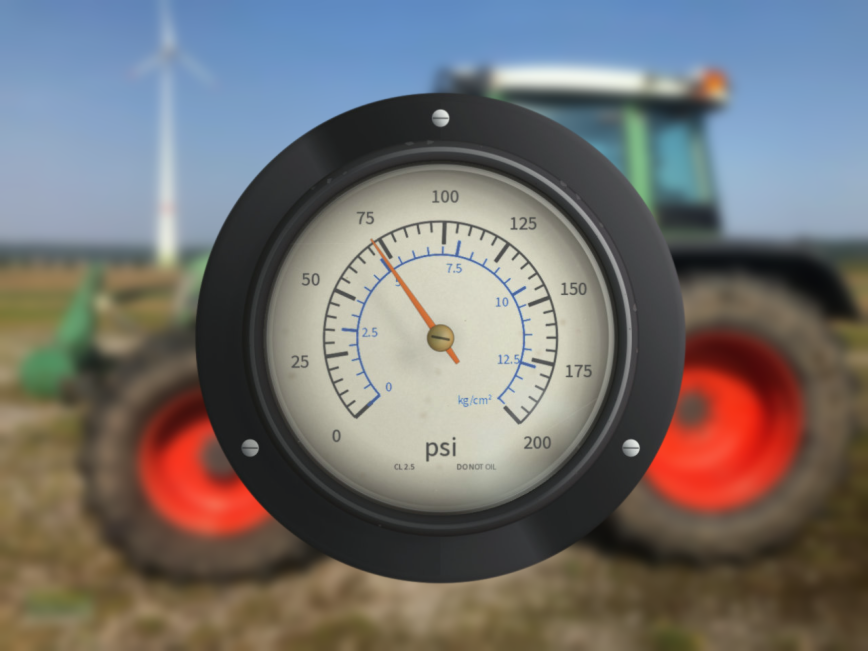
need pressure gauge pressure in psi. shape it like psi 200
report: psi 72.5
